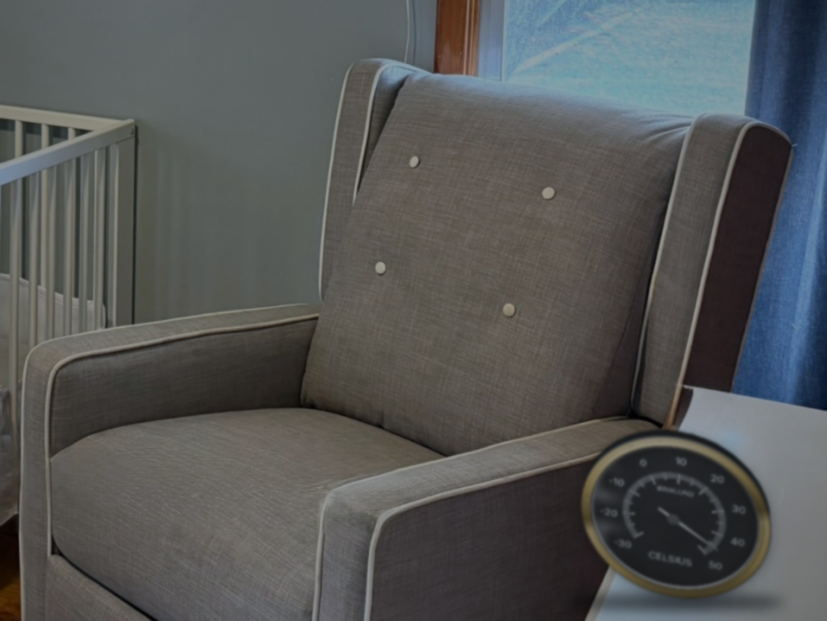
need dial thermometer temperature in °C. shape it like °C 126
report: °C 45
